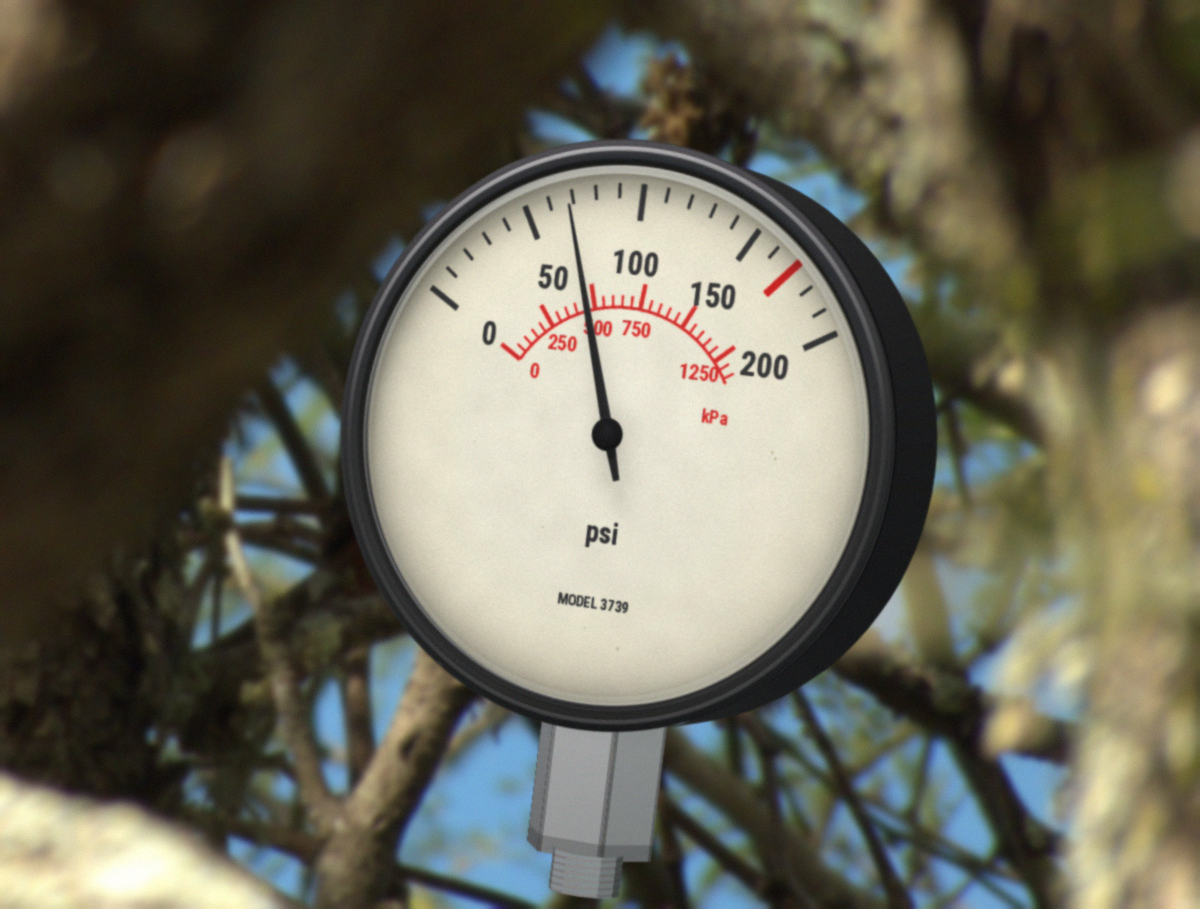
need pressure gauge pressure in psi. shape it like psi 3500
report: psi 70
